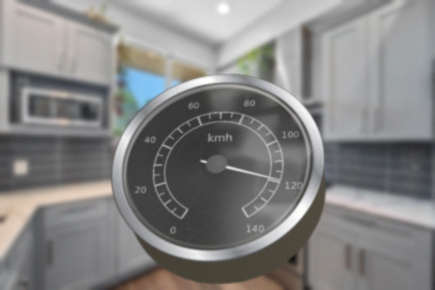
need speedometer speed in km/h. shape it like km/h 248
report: km/h 120
